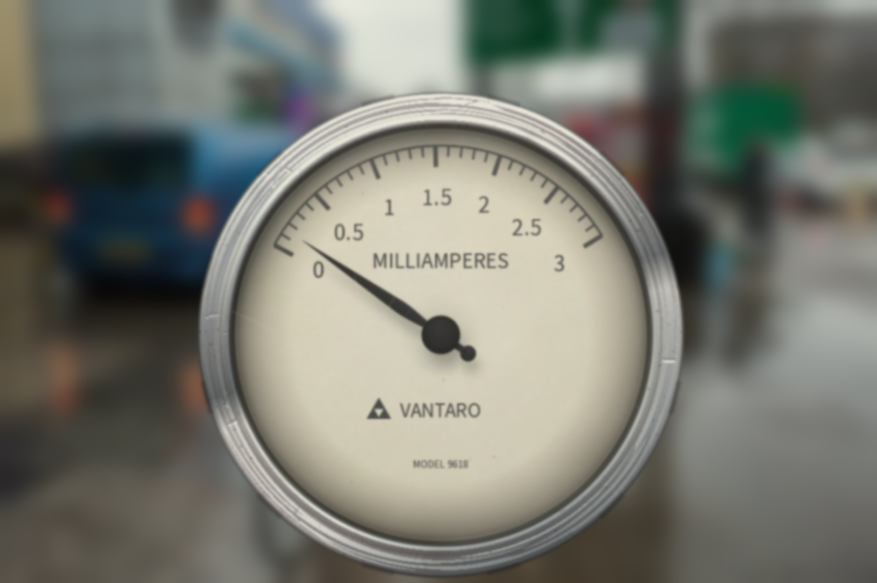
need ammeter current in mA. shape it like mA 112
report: mA 0.15
